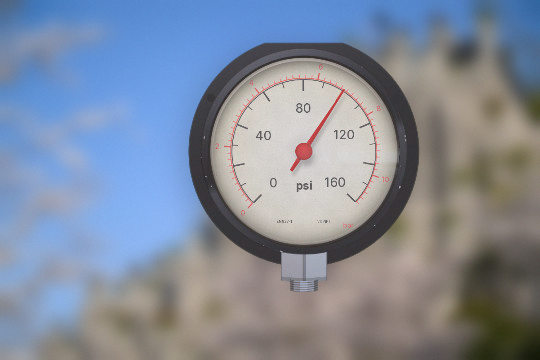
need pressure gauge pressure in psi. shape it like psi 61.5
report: psi 100
